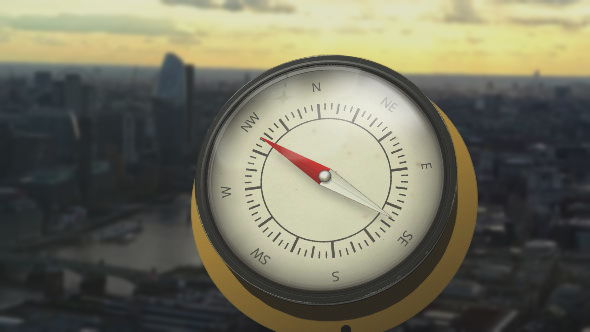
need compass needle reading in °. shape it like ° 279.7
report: ° 310
